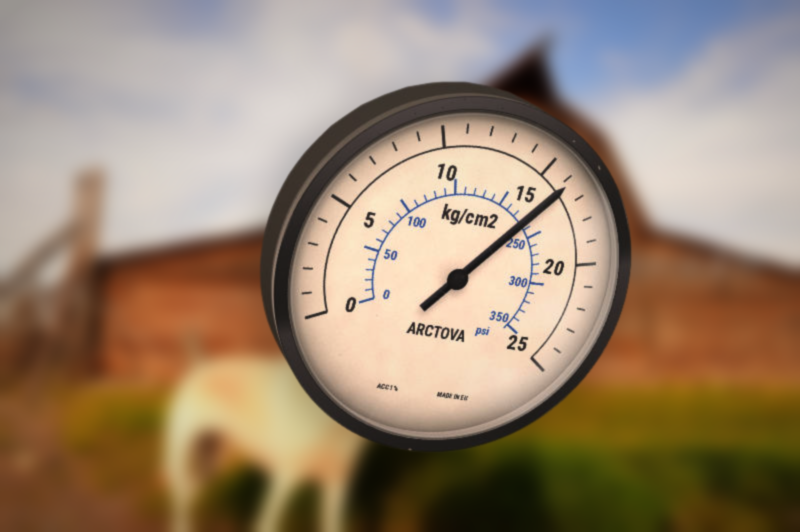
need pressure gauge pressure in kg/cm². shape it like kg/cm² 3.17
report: kg/cm² 16
